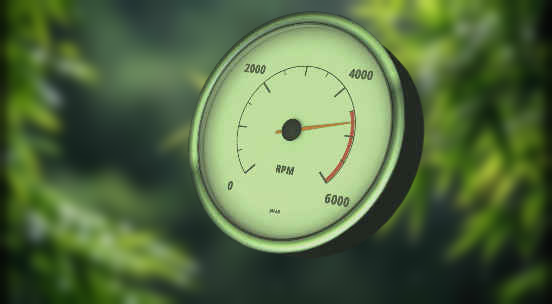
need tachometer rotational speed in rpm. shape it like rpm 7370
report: rpm 4750
